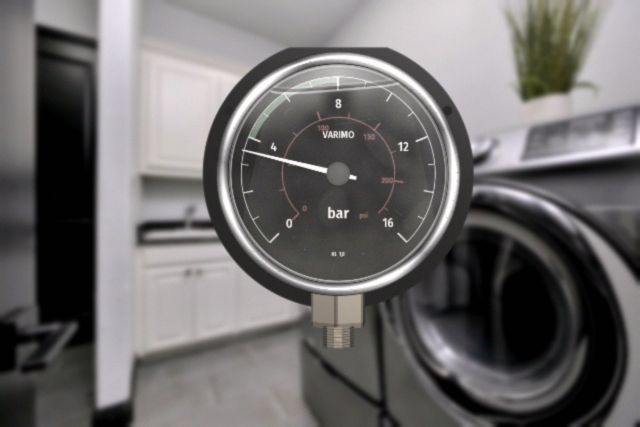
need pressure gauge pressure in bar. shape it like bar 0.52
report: bar 3.5
